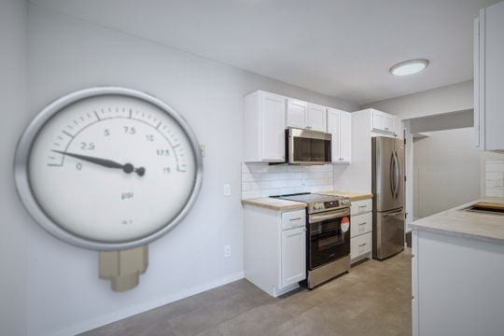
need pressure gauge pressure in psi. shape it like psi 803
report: psi 1
